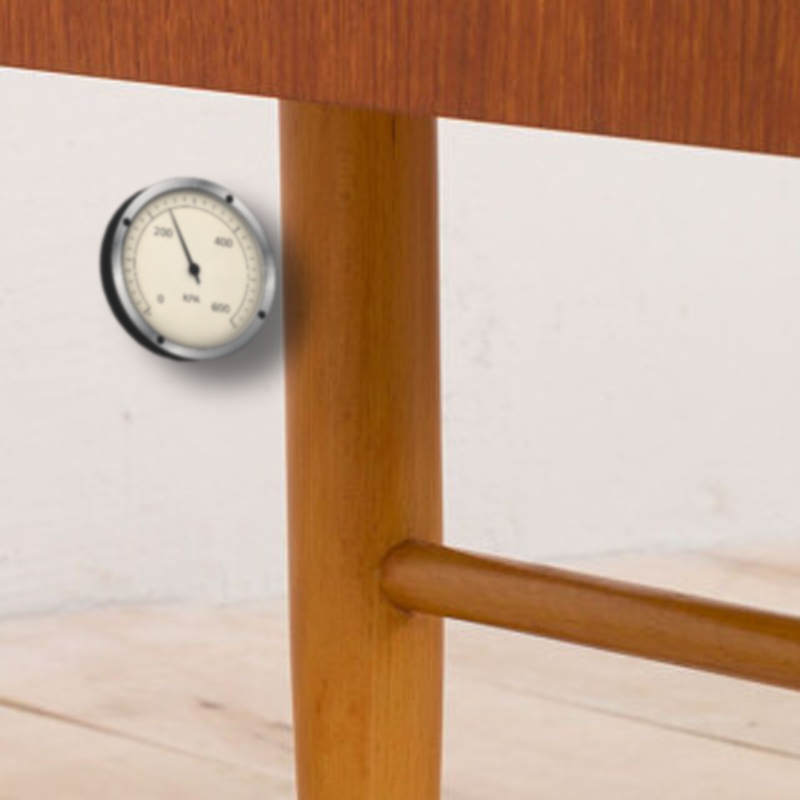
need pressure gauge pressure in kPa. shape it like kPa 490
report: kPa 240
